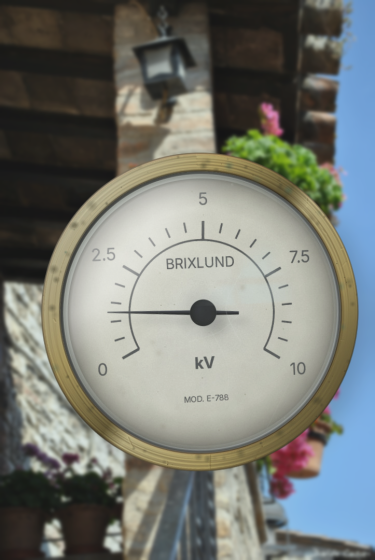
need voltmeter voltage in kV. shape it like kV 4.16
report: kV 1.25
